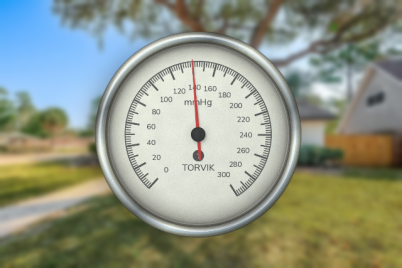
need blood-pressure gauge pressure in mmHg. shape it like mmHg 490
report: mmHg 140
